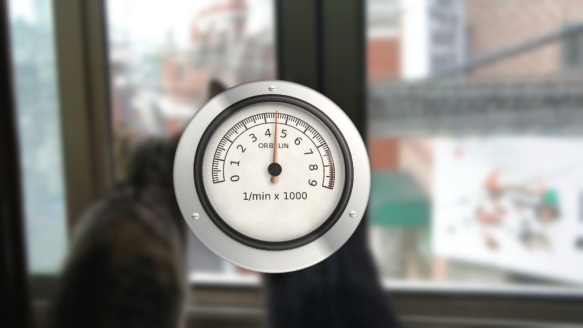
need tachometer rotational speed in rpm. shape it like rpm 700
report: rpm 4500
